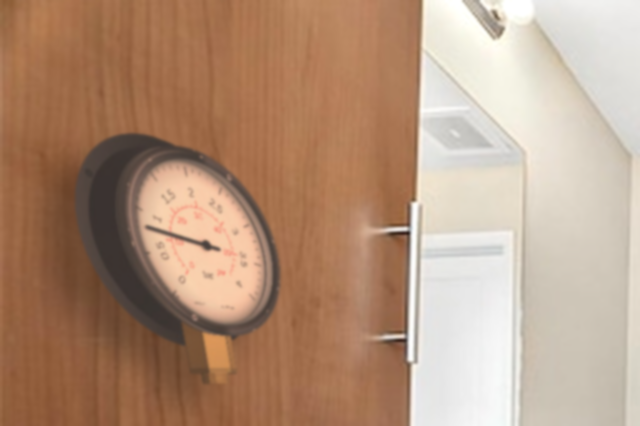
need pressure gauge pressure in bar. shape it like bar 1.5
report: bar 0.8
